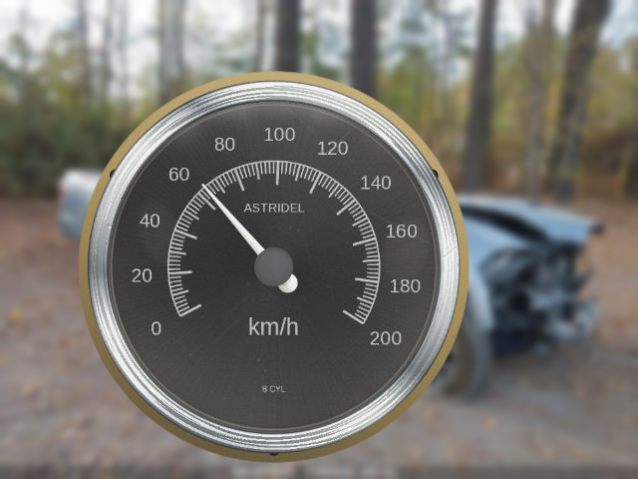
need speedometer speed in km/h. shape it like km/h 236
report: km/h 64
